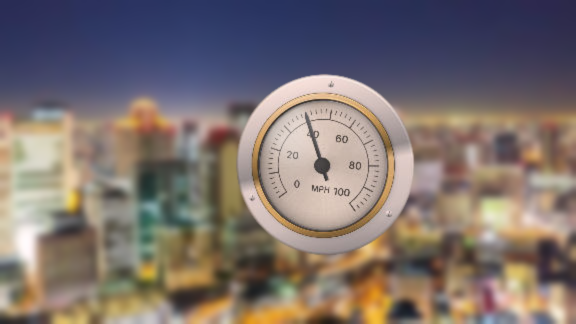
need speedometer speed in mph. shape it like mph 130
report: mph 40
